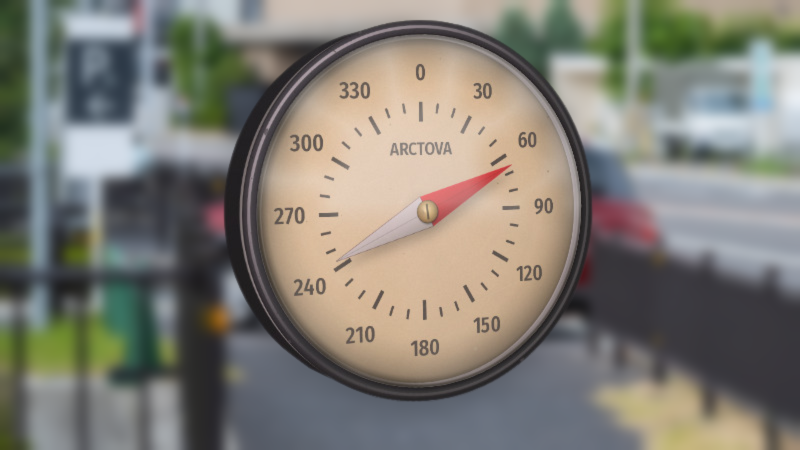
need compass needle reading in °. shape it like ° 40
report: ° 65
